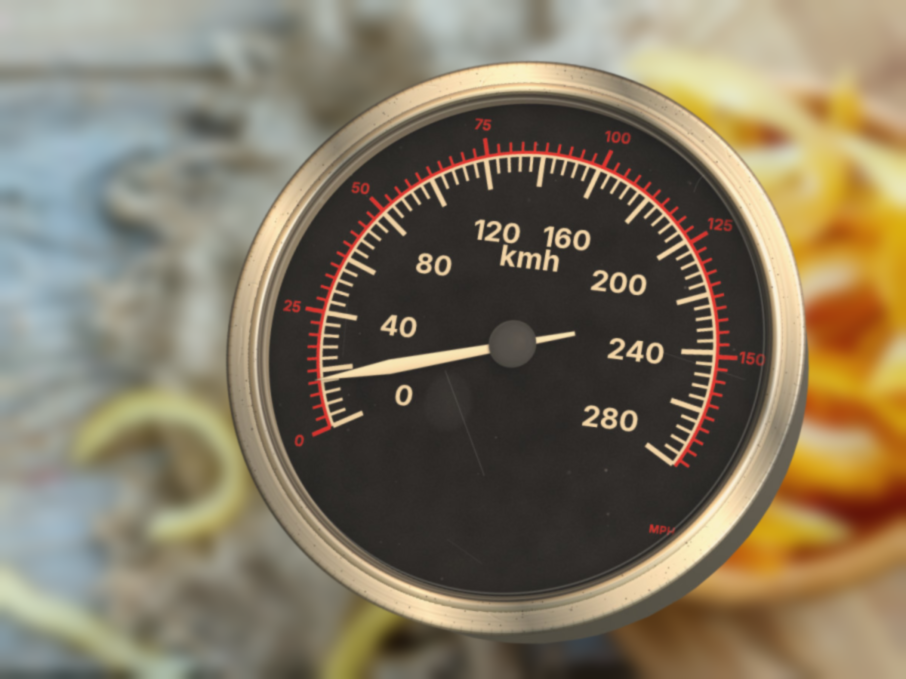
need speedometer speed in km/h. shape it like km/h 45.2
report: km/h 16
